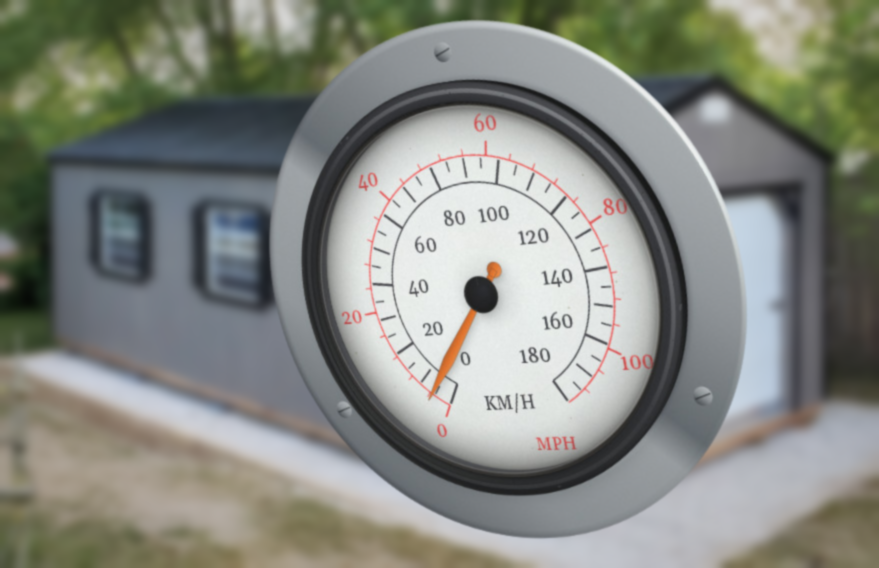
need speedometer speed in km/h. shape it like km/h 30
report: km/h 5
